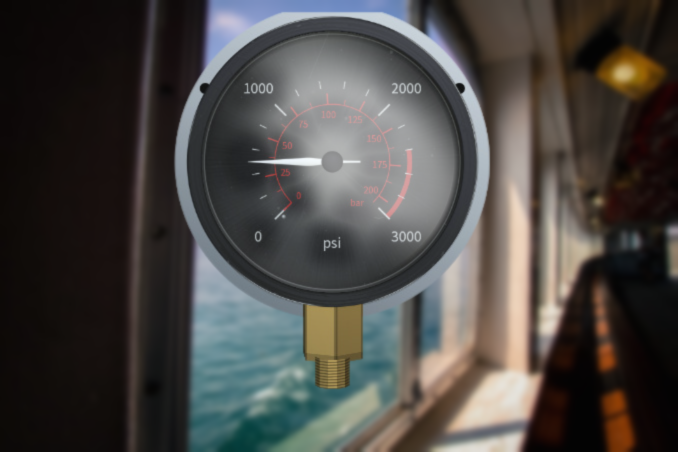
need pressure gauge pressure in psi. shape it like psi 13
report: psi 500
